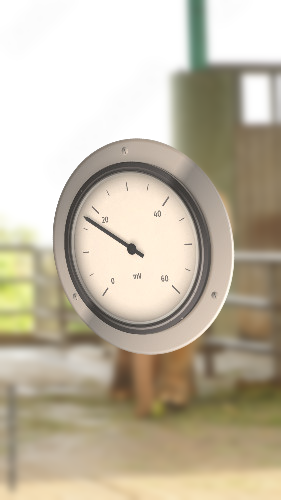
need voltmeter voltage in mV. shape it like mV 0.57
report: mV 17.5
